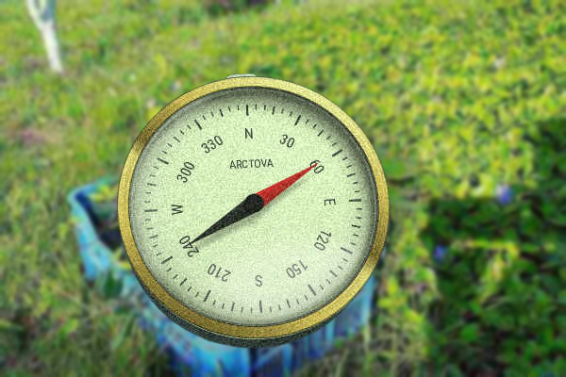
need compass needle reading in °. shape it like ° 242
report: ° 60
